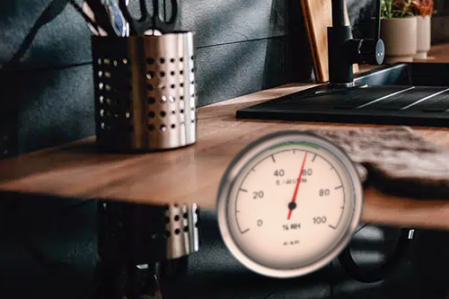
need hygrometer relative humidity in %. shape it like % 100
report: % 55
